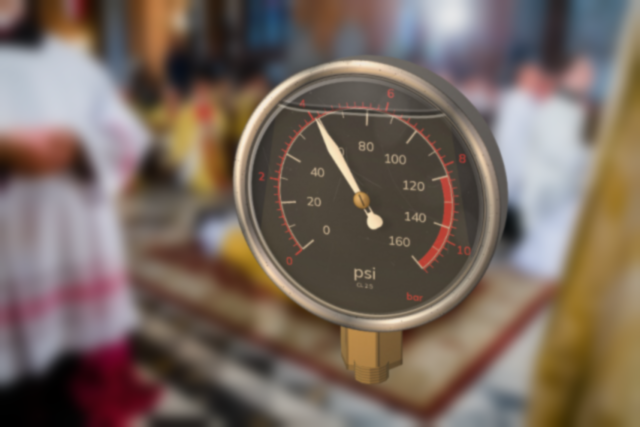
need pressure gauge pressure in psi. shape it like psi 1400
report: psi 60
